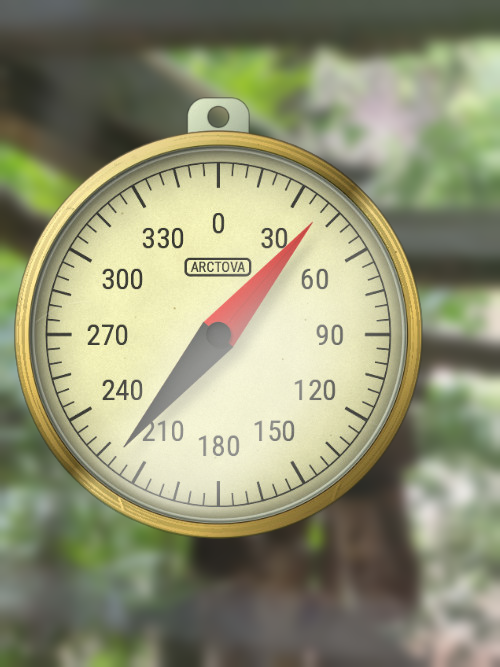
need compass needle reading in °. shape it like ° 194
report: ° 40
